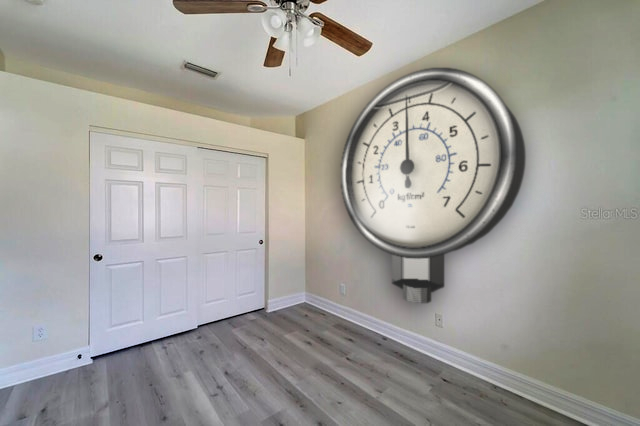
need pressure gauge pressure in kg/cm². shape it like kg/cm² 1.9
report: kg/cm² 3.5
